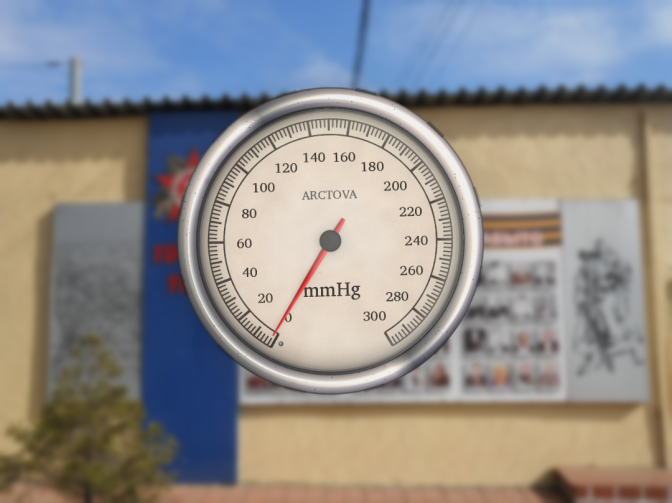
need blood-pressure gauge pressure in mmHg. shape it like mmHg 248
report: mmHg 2
